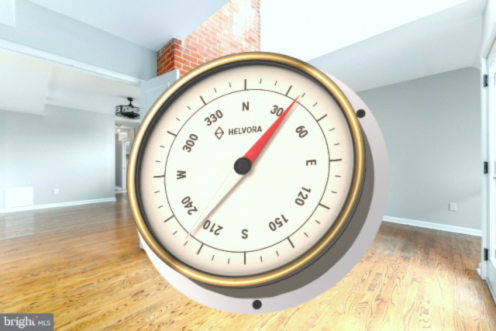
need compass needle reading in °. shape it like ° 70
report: ° 40
